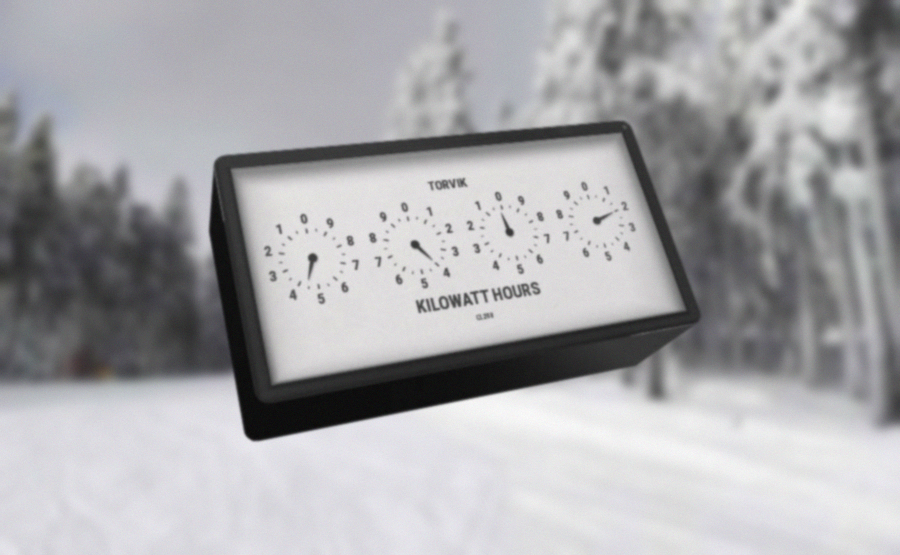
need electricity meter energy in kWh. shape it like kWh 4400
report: kWh 4402
